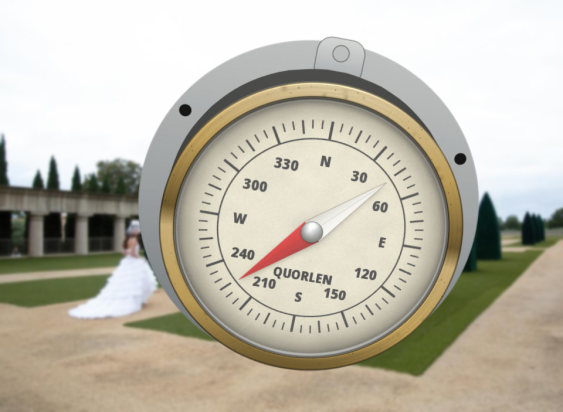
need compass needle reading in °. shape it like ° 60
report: ° 225
